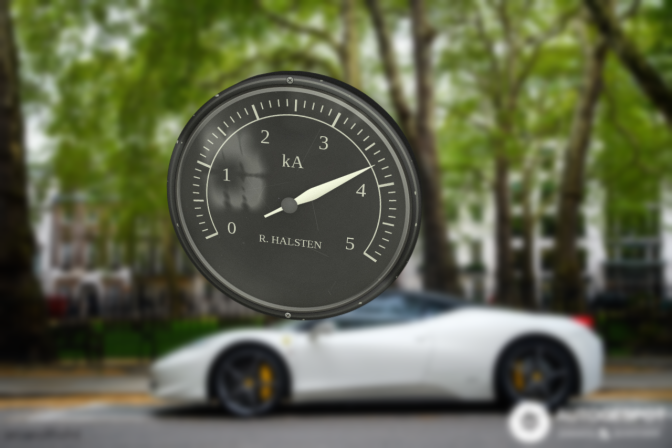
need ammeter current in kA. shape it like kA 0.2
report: kA 3.7
